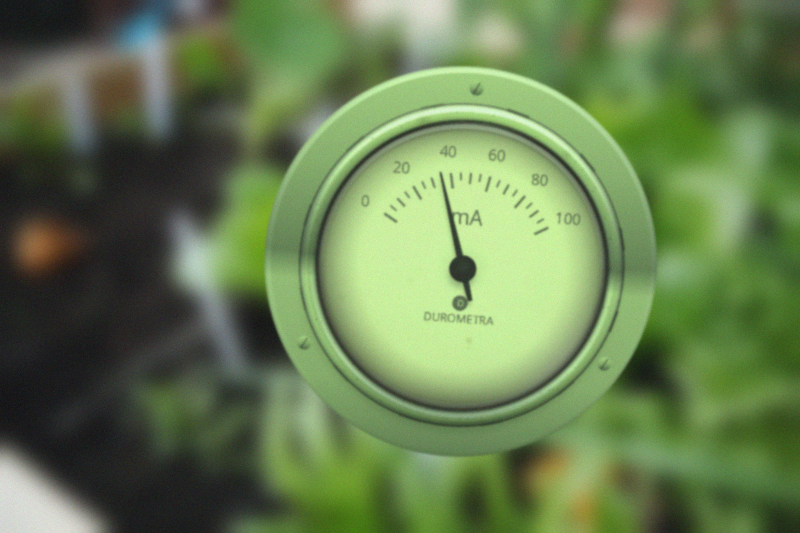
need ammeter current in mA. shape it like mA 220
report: mA 35
